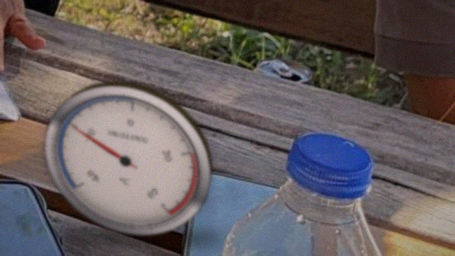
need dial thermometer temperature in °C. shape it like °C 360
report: °C -20
